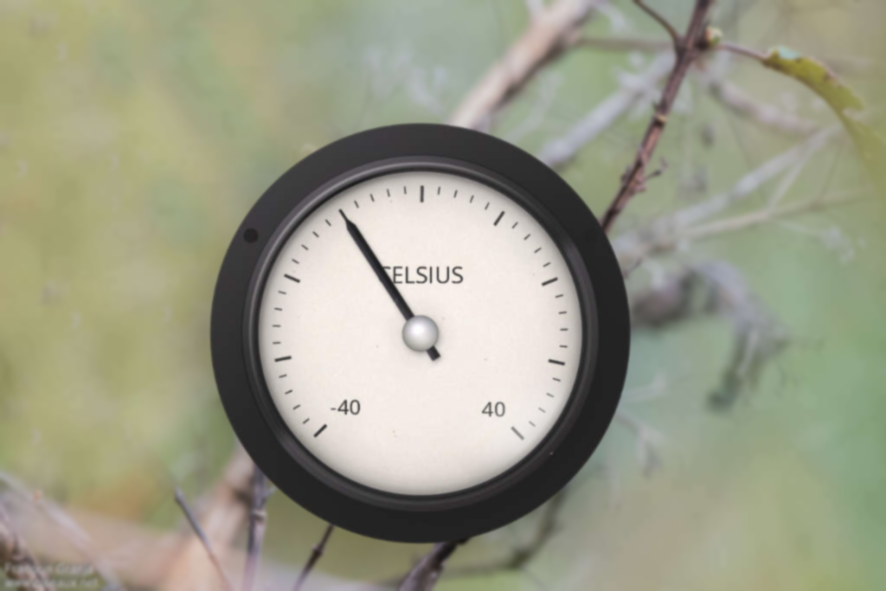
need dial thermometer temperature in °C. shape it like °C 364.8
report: °C -10
